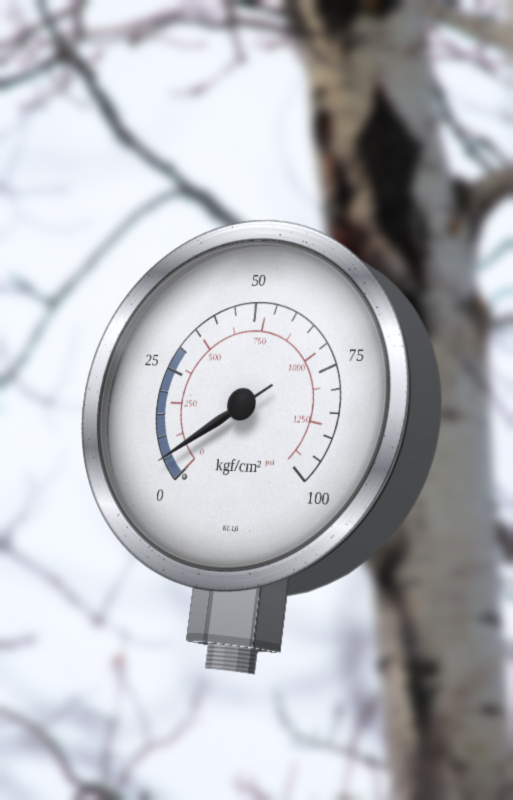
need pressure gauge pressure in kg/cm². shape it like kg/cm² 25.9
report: kg/cm² 5
